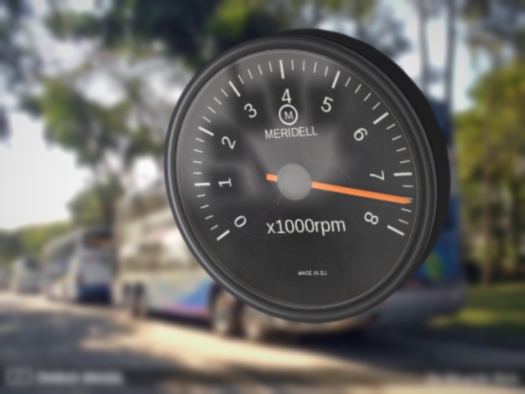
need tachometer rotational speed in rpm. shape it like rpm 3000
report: rpm 7400
